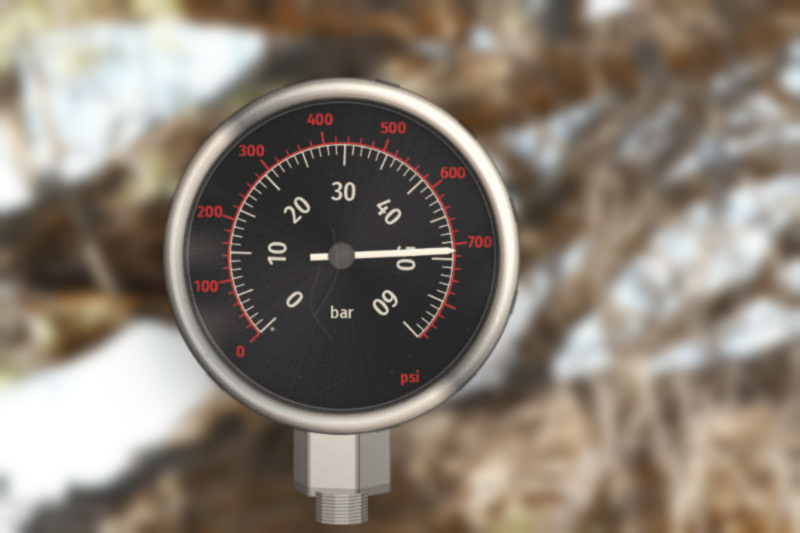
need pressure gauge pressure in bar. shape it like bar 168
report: bar 49
